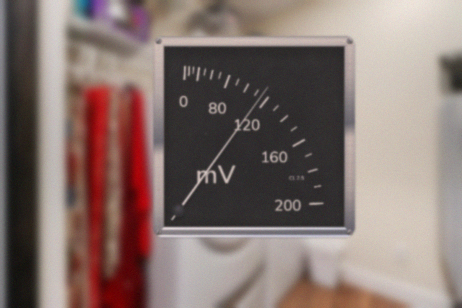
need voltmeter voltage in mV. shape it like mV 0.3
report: mV 115
